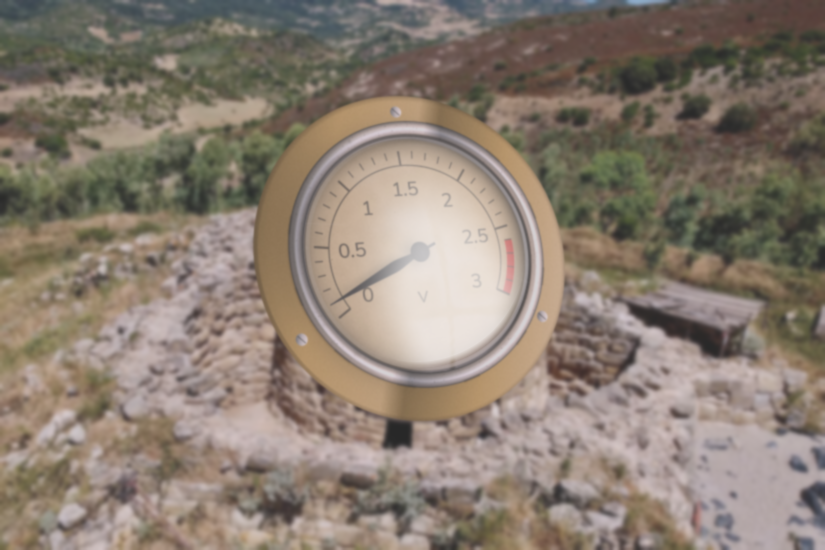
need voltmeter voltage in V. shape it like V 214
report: V 0.1
